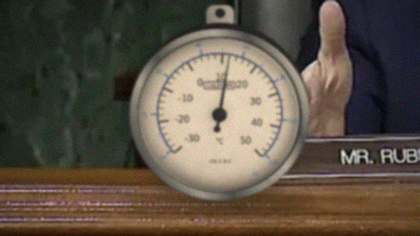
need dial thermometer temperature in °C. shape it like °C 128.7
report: °C 12
